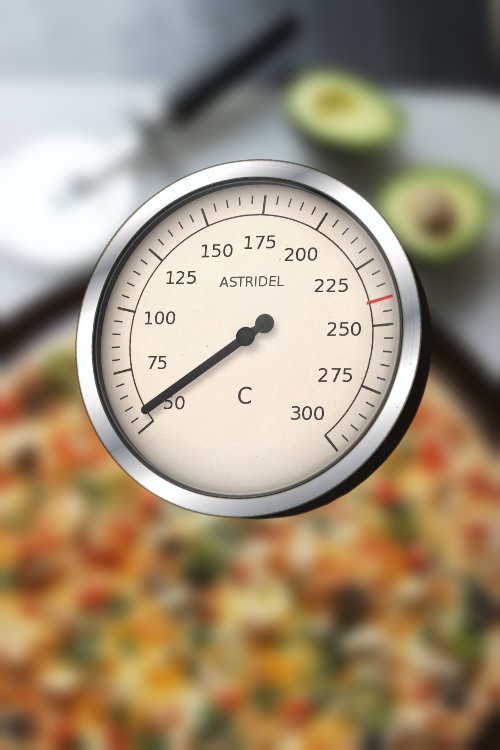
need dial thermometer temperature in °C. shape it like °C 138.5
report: °C 55
